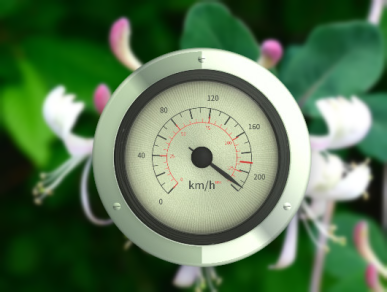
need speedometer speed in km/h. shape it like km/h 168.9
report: km/h 215
